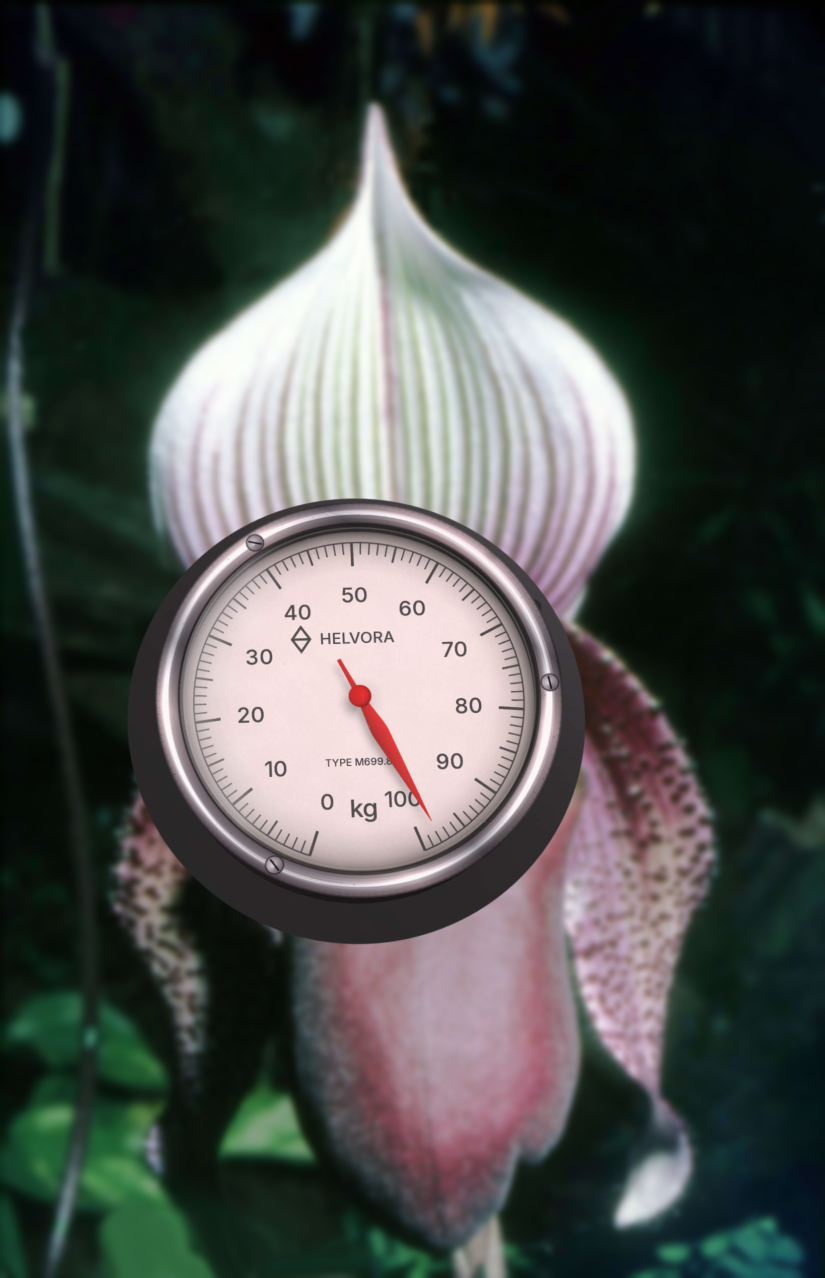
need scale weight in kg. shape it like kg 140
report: kg 98
